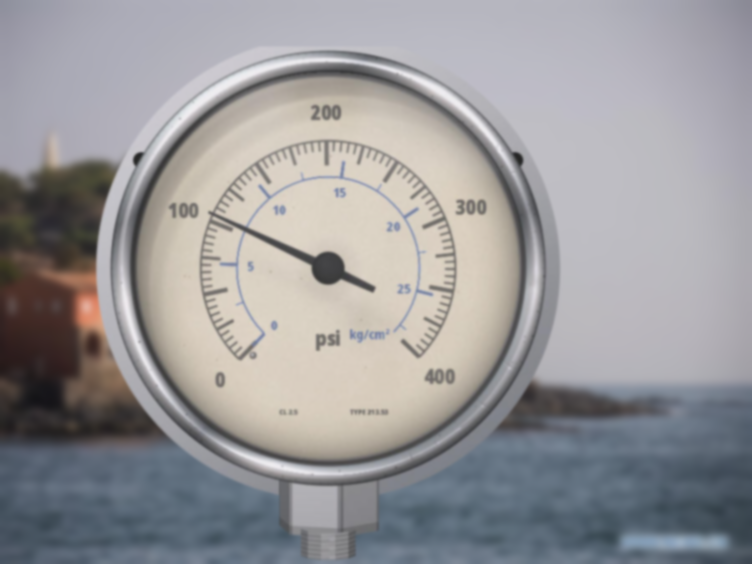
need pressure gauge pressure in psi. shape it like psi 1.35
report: psi 105
